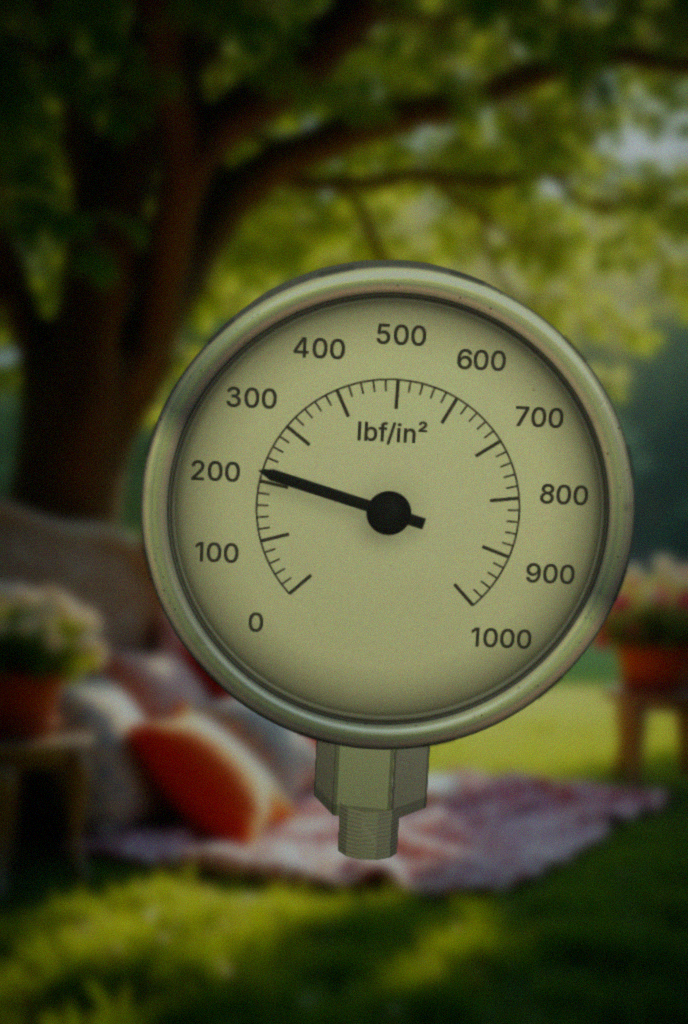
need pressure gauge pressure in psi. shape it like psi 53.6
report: psi 220
